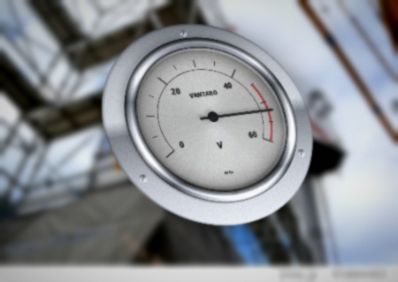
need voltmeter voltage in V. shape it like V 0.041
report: V 52.5
